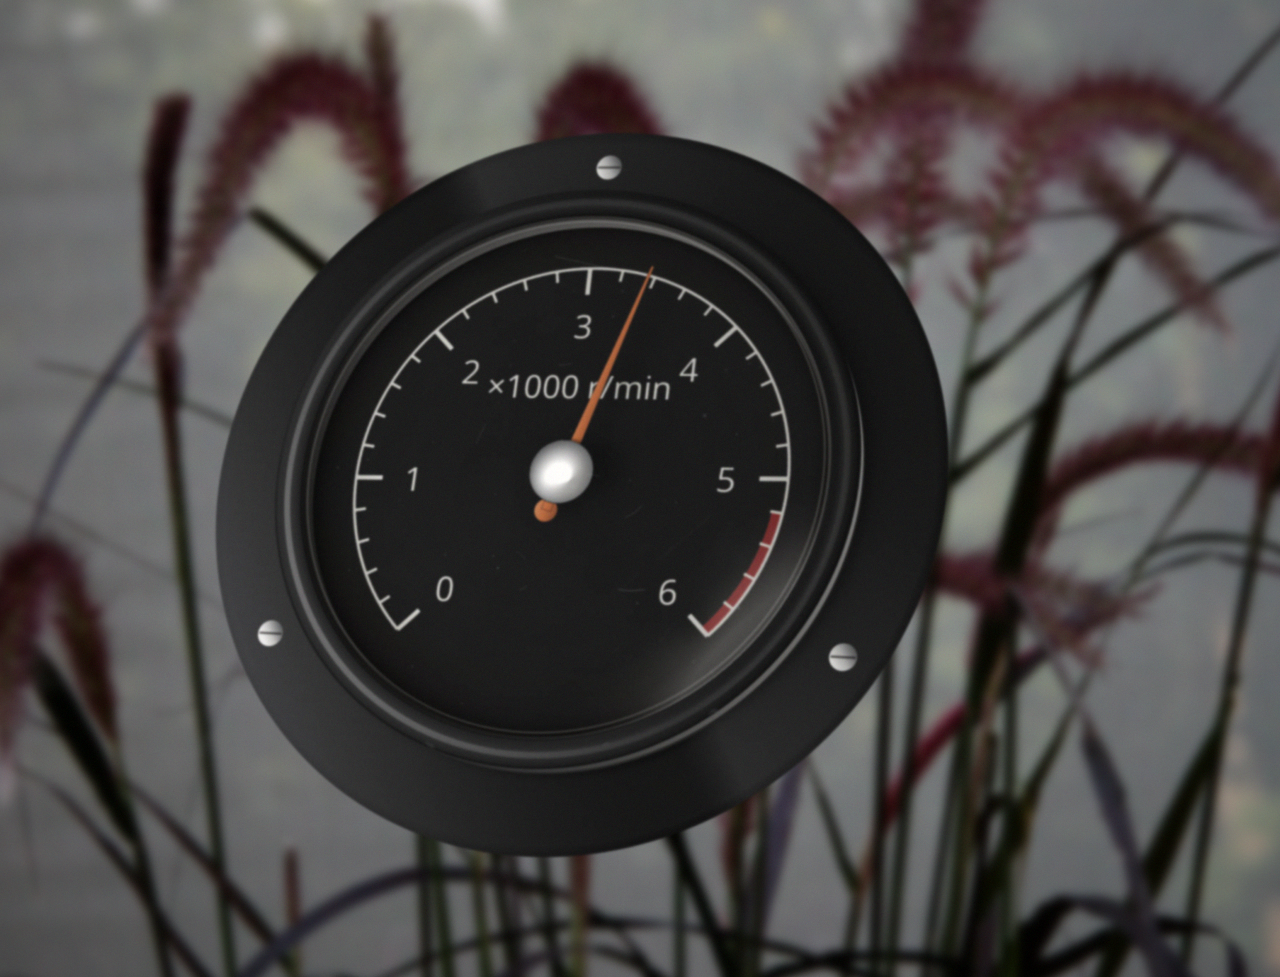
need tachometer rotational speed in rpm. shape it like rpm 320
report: rpm 3400
